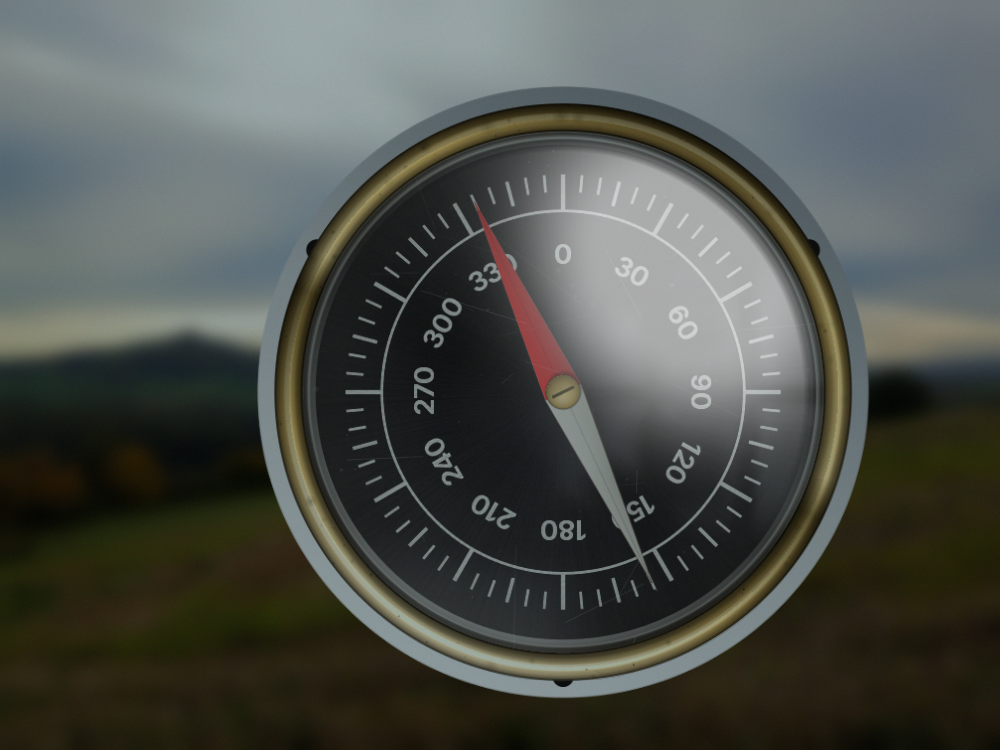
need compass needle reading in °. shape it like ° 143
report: ° 335
